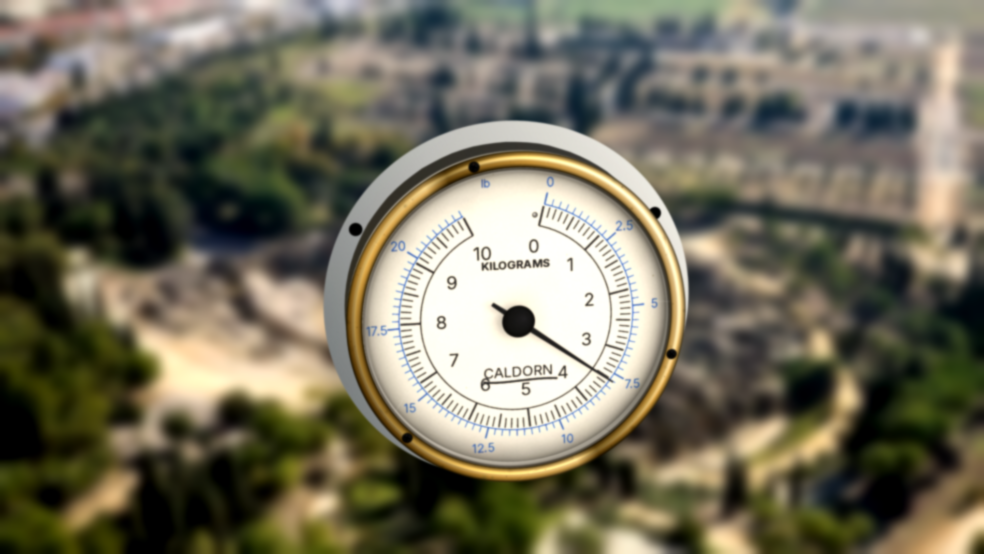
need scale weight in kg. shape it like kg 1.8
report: kg 3.5
